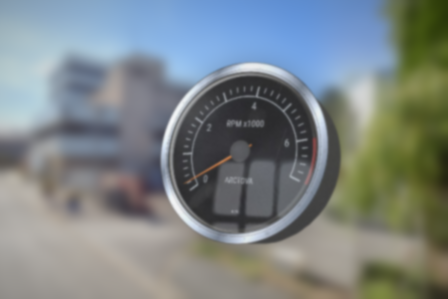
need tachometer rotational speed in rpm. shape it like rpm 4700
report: rpm 200
